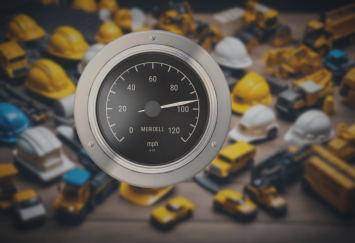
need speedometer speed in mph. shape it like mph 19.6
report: mph 95
